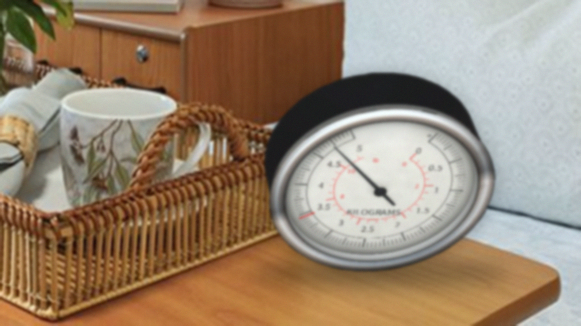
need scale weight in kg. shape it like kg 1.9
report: kg 4.75
